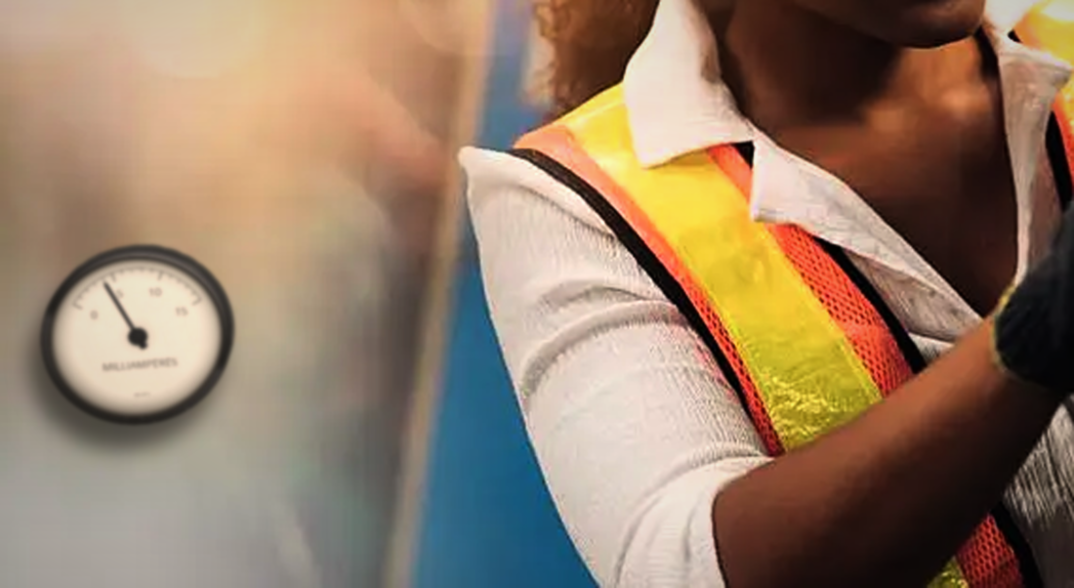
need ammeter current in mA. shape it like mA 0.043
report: mA 4
